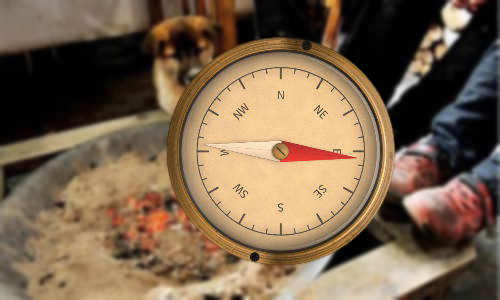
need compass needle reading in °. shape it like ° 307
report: ° 95
